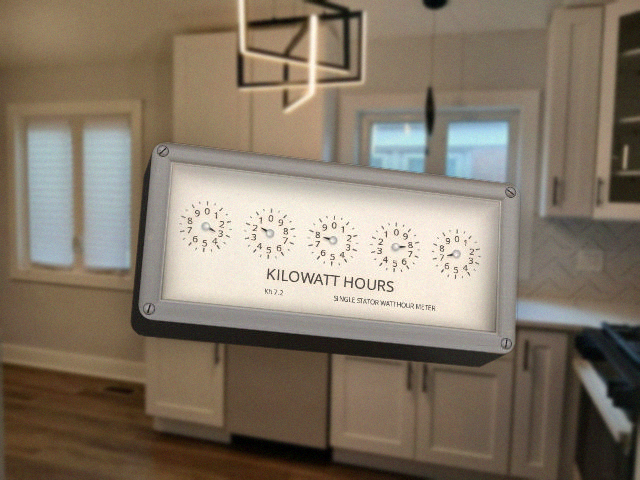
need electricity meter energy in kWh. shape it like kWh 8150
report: kWh 31777
